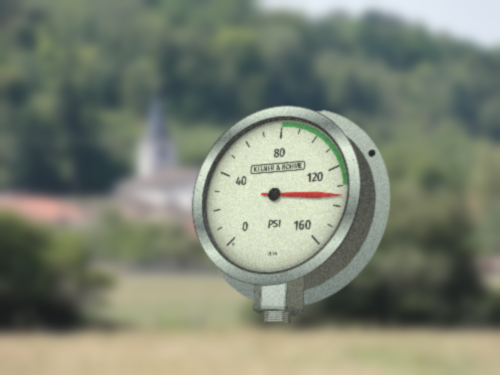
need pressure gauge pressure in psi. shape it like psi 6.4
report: psi 135
